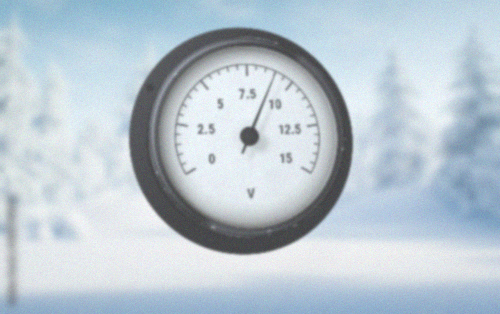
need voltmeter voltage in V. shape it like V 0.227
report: V 9
